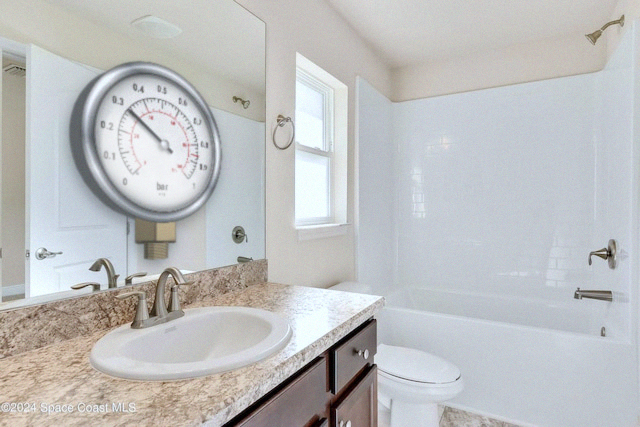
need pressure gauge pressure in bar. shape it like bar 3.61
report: bar 0.3
